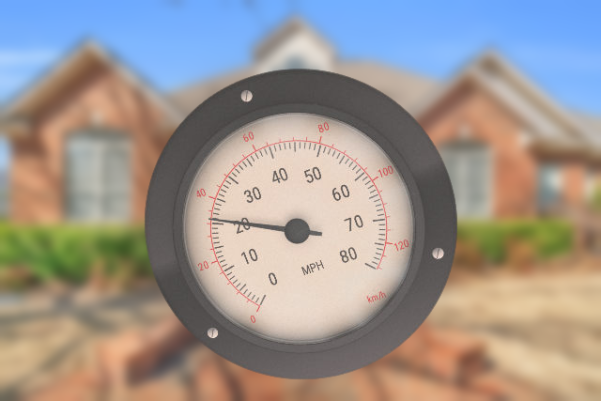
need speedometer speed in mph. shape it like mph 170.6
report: mph 21
